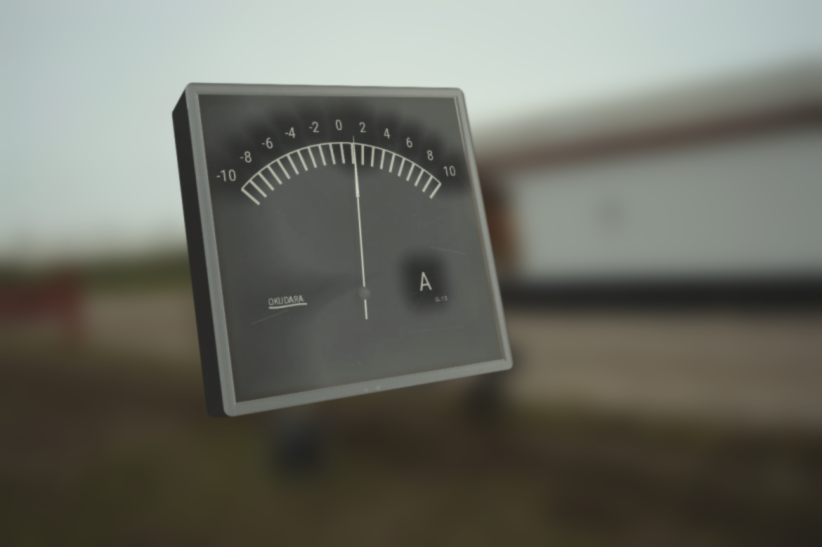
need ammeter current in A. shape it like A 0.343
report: A 1
